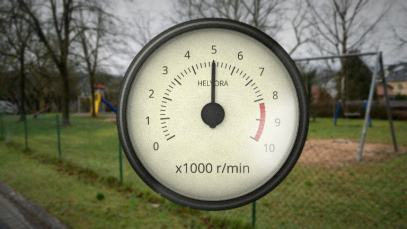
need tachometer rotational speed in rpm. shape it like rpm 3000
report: rpm 5000
